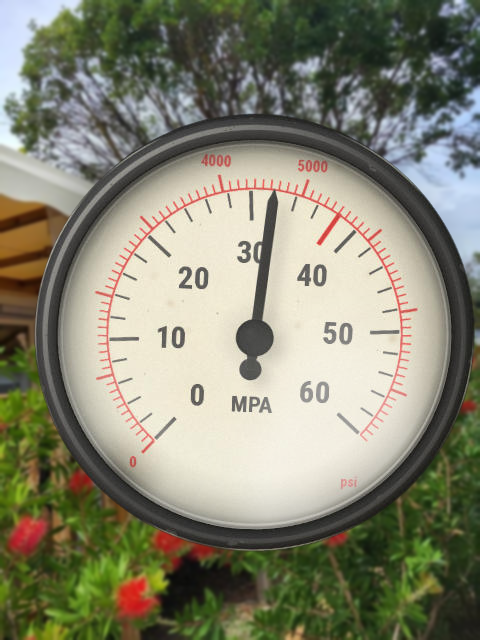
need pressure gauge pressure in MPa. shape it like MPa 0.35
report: MPa 32
